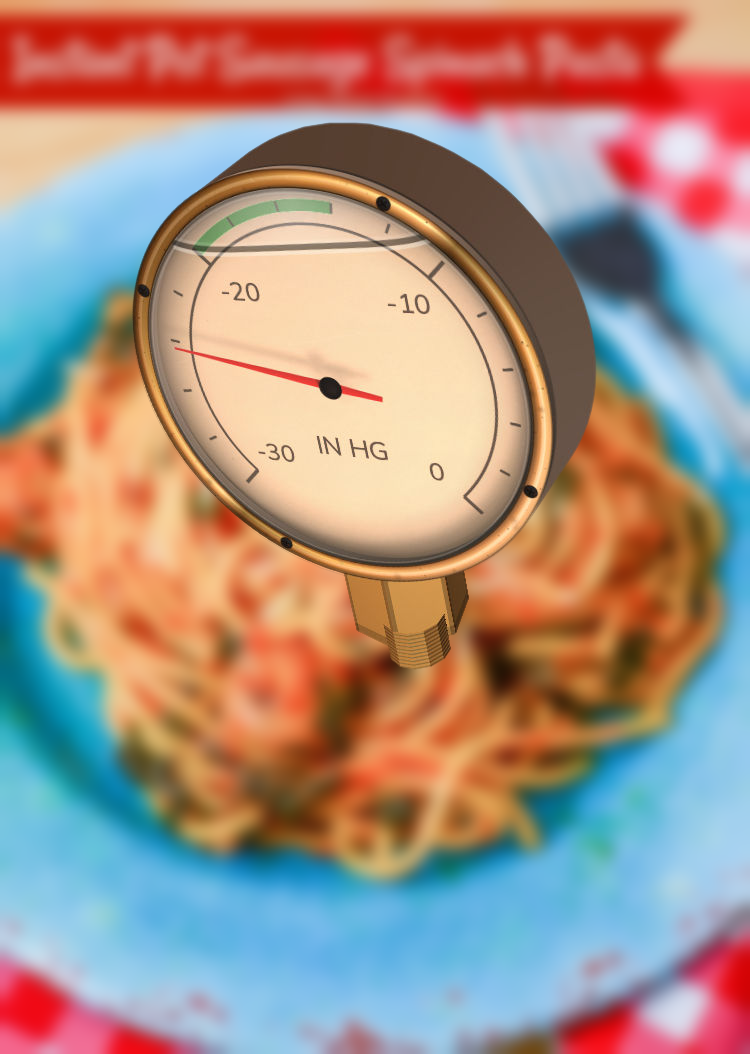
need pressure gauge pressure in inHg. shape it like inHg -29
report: inHg -24
